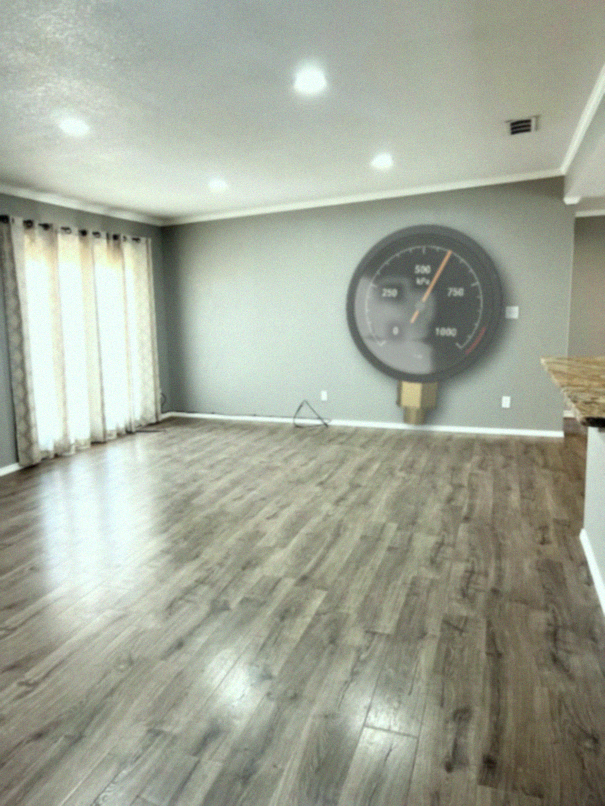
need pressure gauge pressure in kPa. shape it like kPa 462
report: kPa 600
